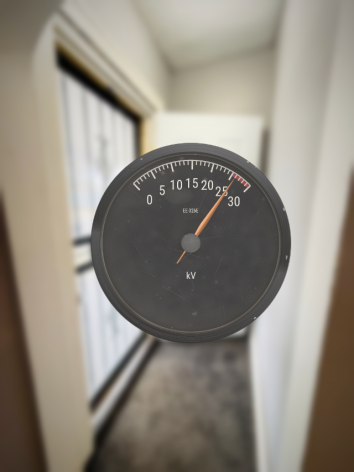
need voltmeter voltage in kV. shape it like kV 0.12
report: kV 26
